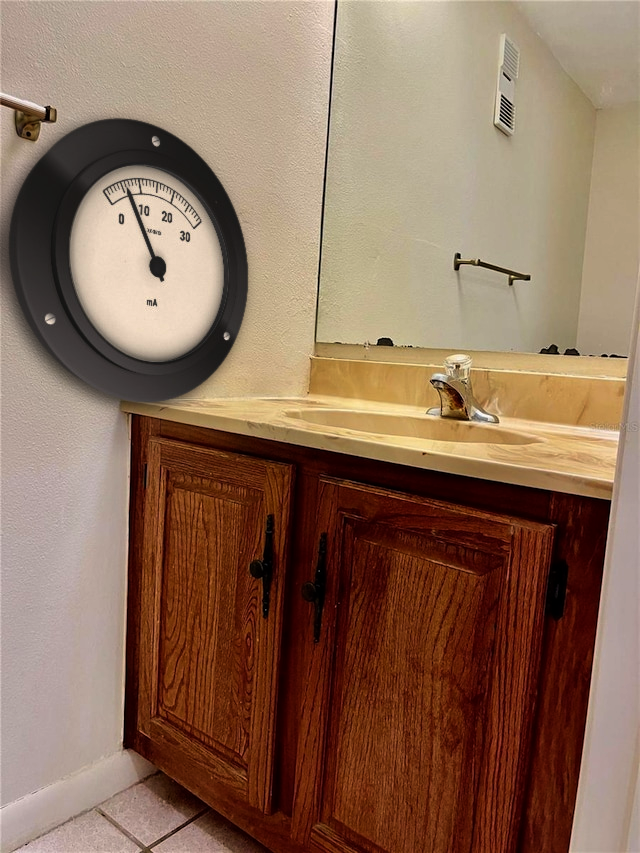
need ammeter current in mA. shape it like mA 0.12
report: mA 5
